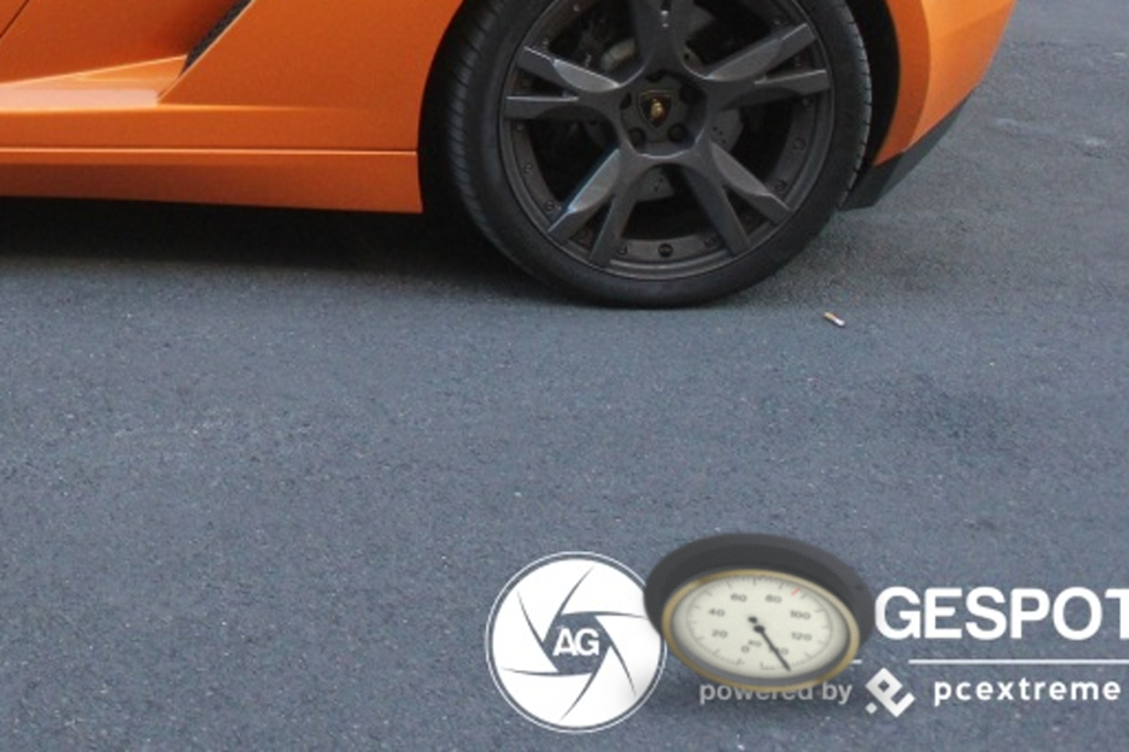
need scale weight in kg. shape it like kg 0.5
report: kg 140
